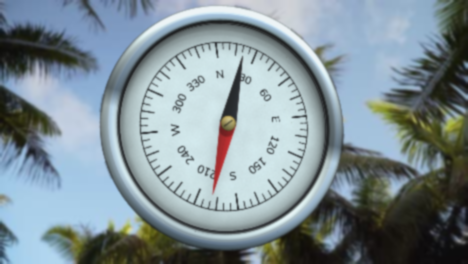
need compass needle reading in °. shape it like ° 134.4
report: ° 200
